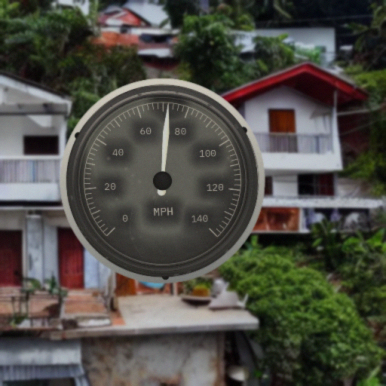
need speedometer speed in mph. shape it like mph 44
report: mph 72
